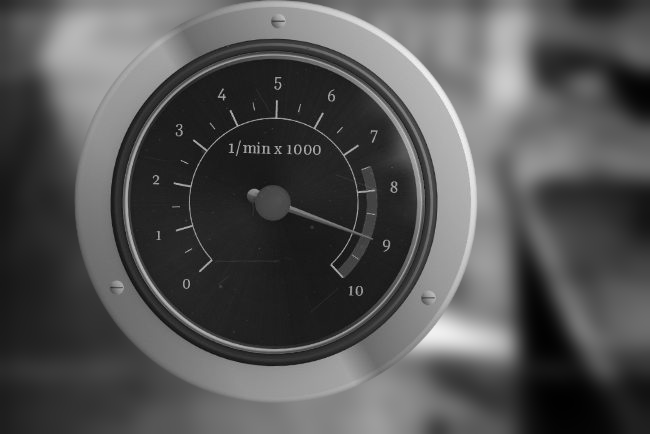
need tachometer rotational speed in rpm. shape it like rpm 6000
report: rpm 9000
